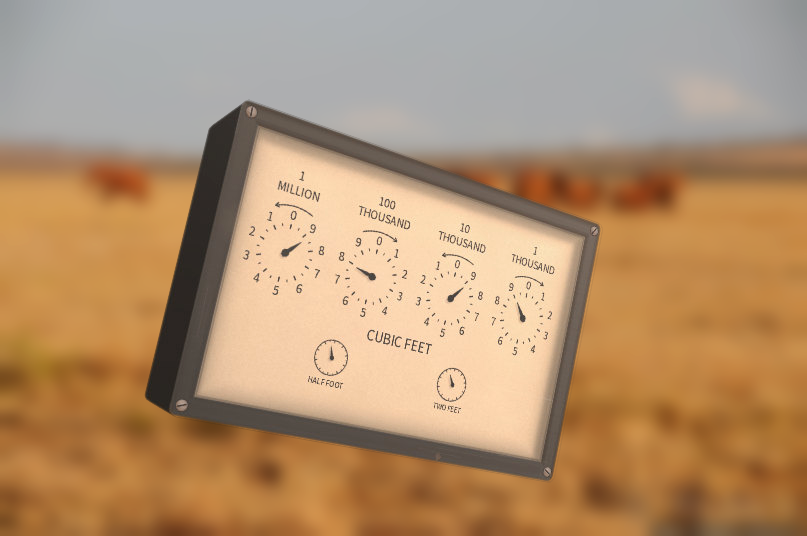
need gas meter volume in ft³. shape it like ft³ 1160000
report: ft³ 878900
